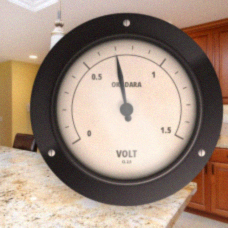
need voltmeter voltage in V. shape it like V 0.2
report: V 0.7
